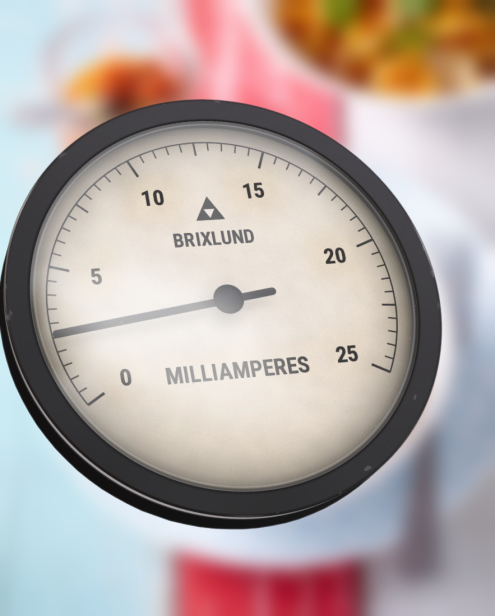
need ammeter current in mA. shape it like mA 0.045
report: mA 2.5
